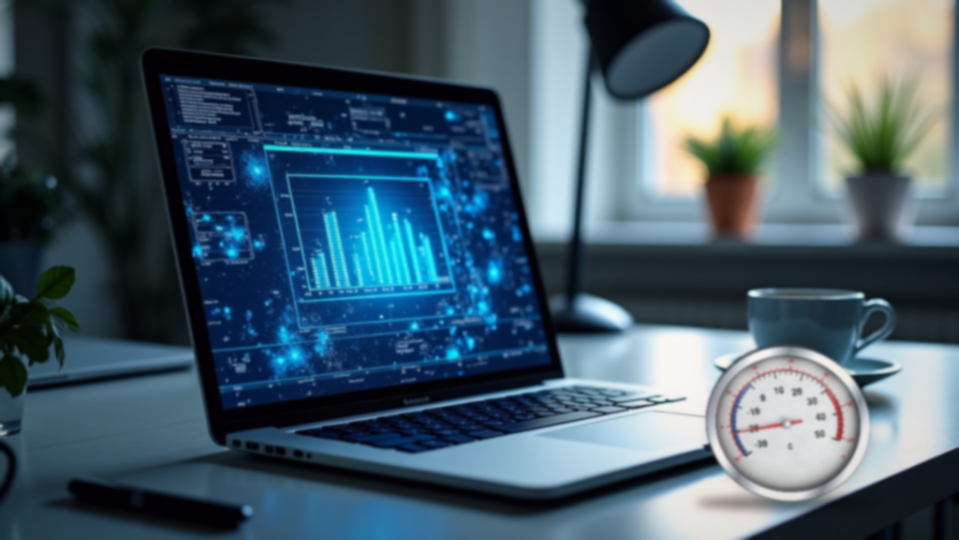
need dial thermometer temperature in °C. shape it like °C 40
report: °C -20
